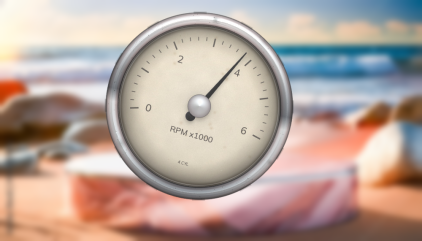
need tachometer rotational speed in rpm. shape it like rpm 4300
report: rpm 3800
